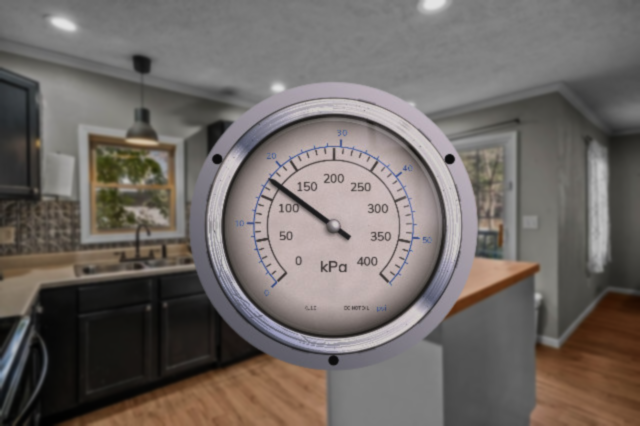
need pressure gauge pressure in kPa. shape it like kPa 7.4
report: kPa 120
